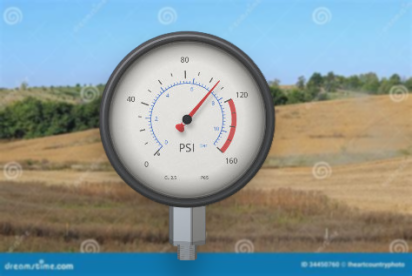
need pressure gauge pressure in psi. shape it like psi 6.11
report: psi 105
